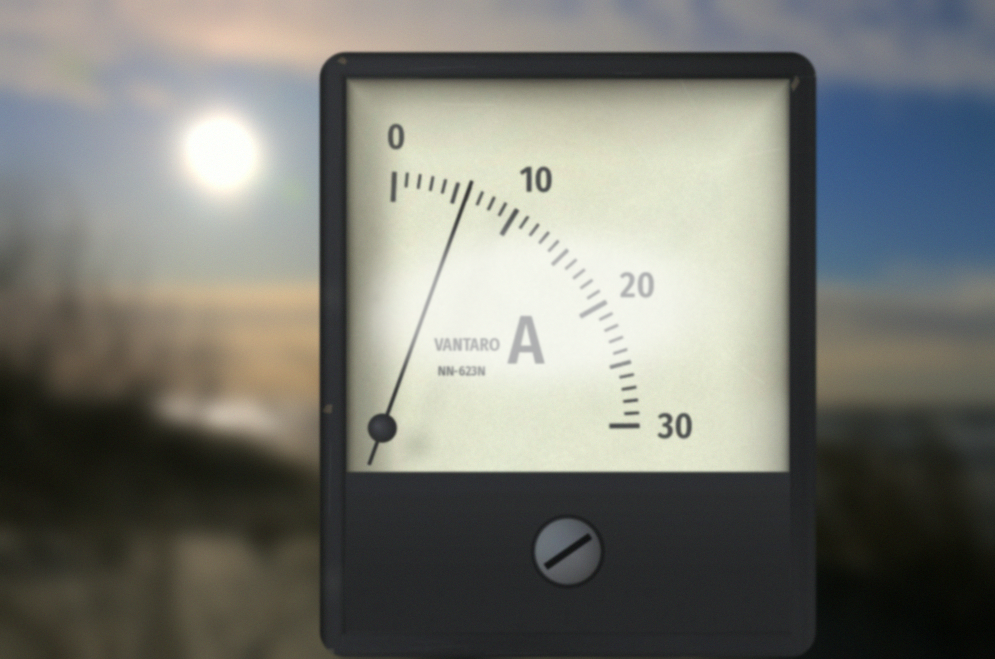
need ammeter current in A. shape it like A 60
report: A 6
